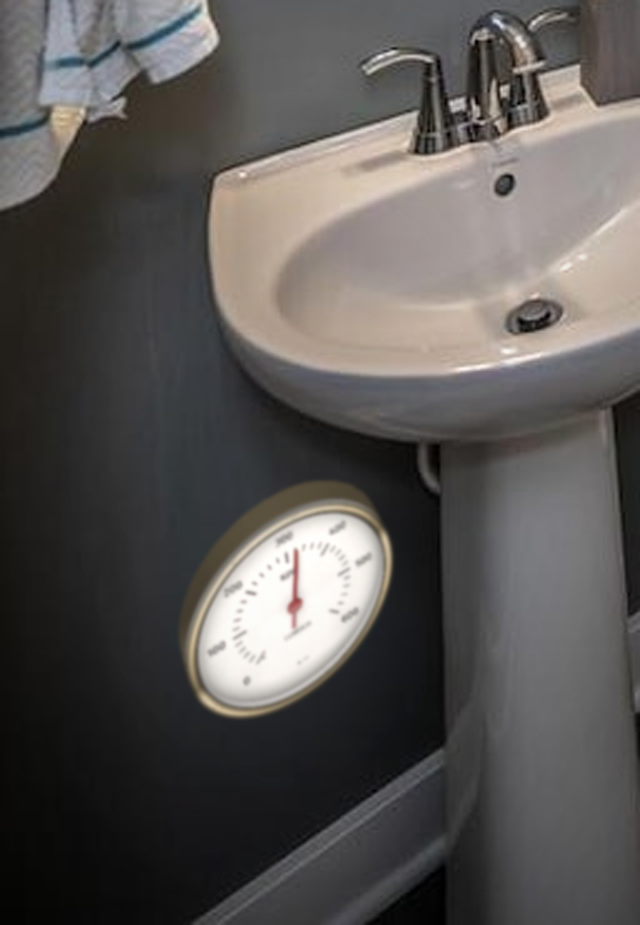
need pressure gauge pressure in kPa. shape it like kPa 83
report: kPa 320
